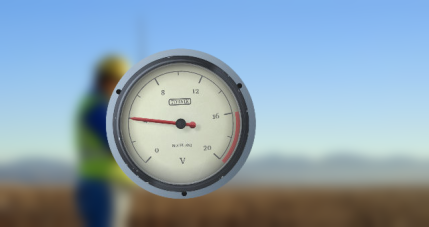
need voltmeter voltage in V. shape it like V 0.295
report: V 4
